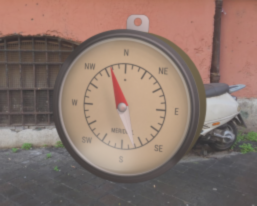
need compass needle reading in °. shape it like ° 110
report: ° 340
